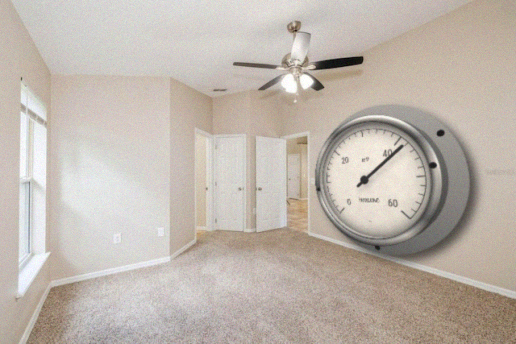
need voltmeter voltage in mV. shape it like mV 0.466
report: mV 42
